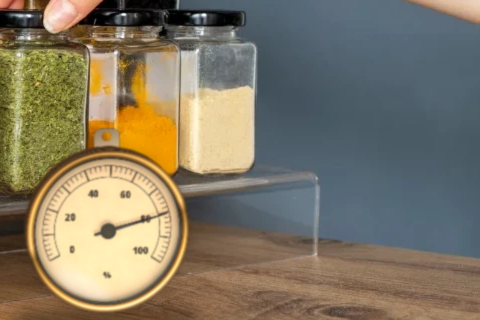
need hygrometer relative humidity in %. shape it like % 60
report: % 80
